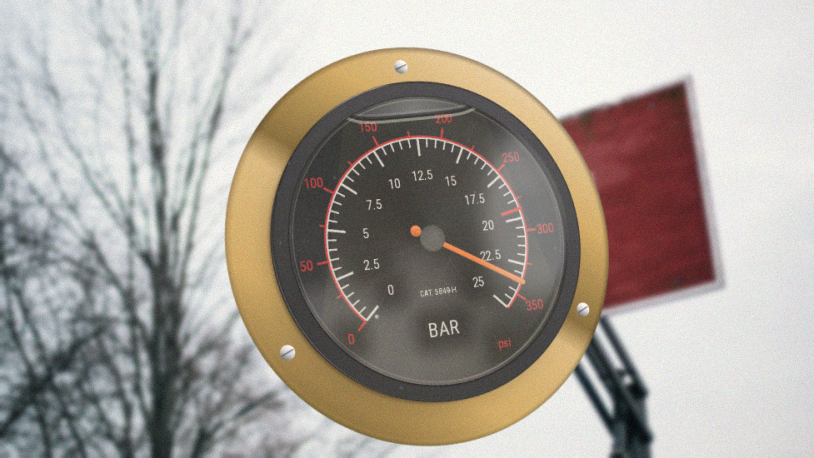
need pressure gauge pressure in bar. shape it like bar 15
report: bar 23.5
